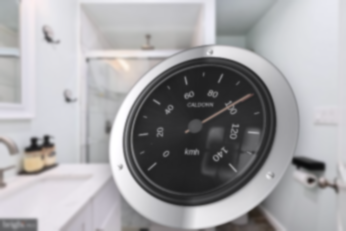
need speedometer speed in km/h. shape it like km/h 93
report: km/h 100
